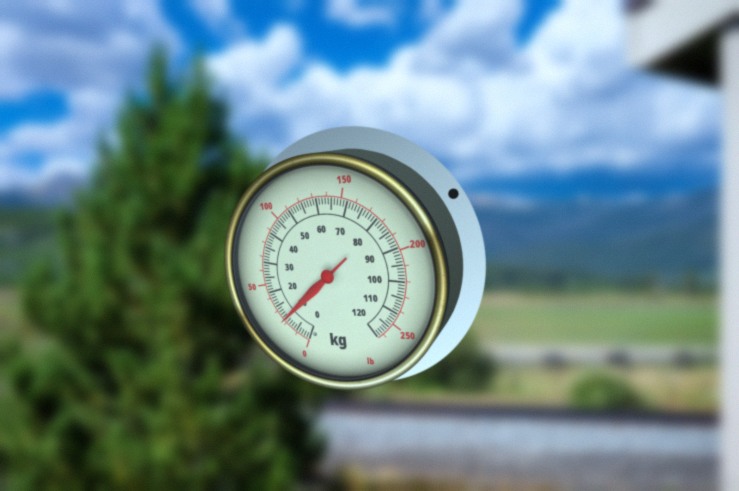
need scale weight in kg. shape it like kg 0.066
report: kg 10
